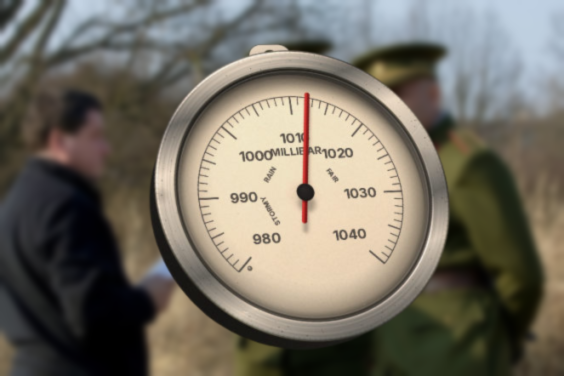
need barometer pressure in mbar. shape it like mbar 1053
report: mbar 1012
